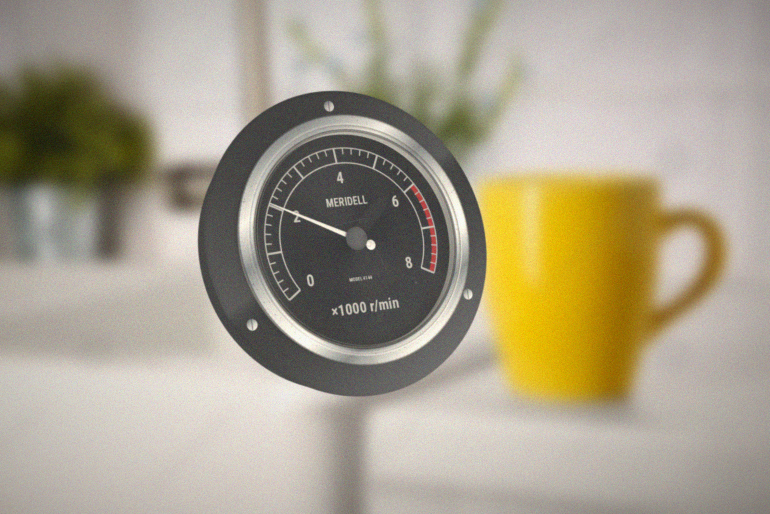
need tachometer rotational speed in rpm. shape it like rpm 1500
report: rpm 2000
